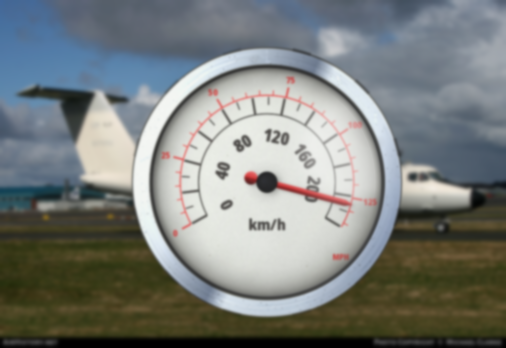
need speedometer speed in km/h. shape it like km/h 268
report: km/h 205
